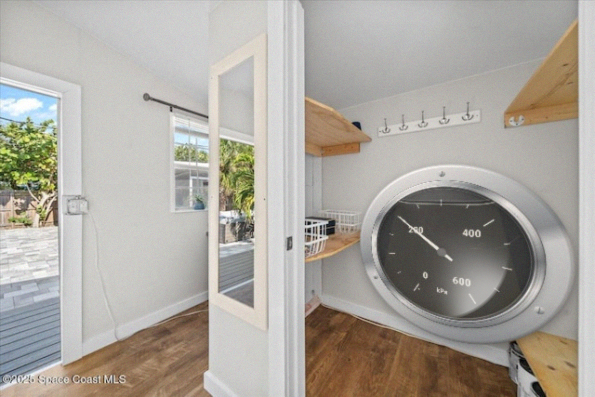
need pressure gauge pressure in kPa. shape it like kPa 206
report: kPa 200
